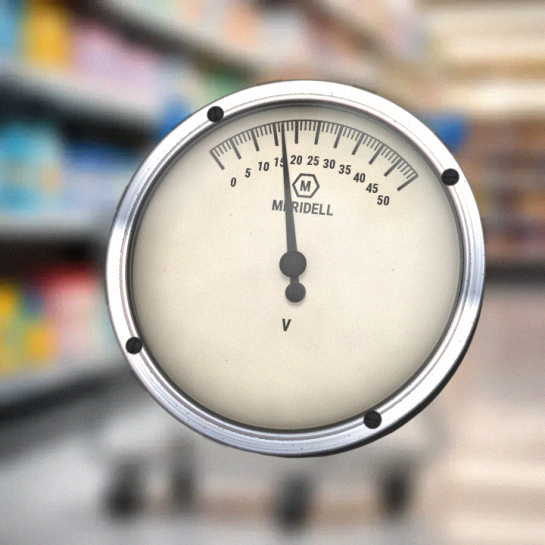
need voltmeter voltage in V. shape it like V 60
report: V 17
